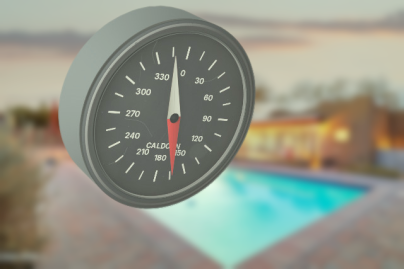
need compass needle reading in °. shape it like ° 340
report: ° 165
